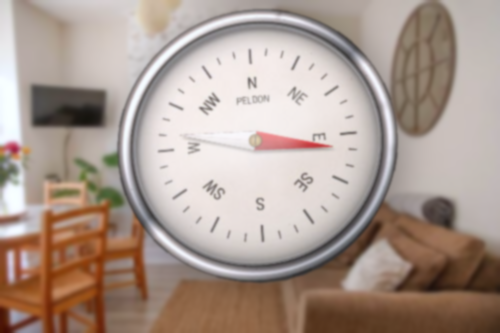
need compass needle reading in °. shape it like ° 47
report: ° 100
